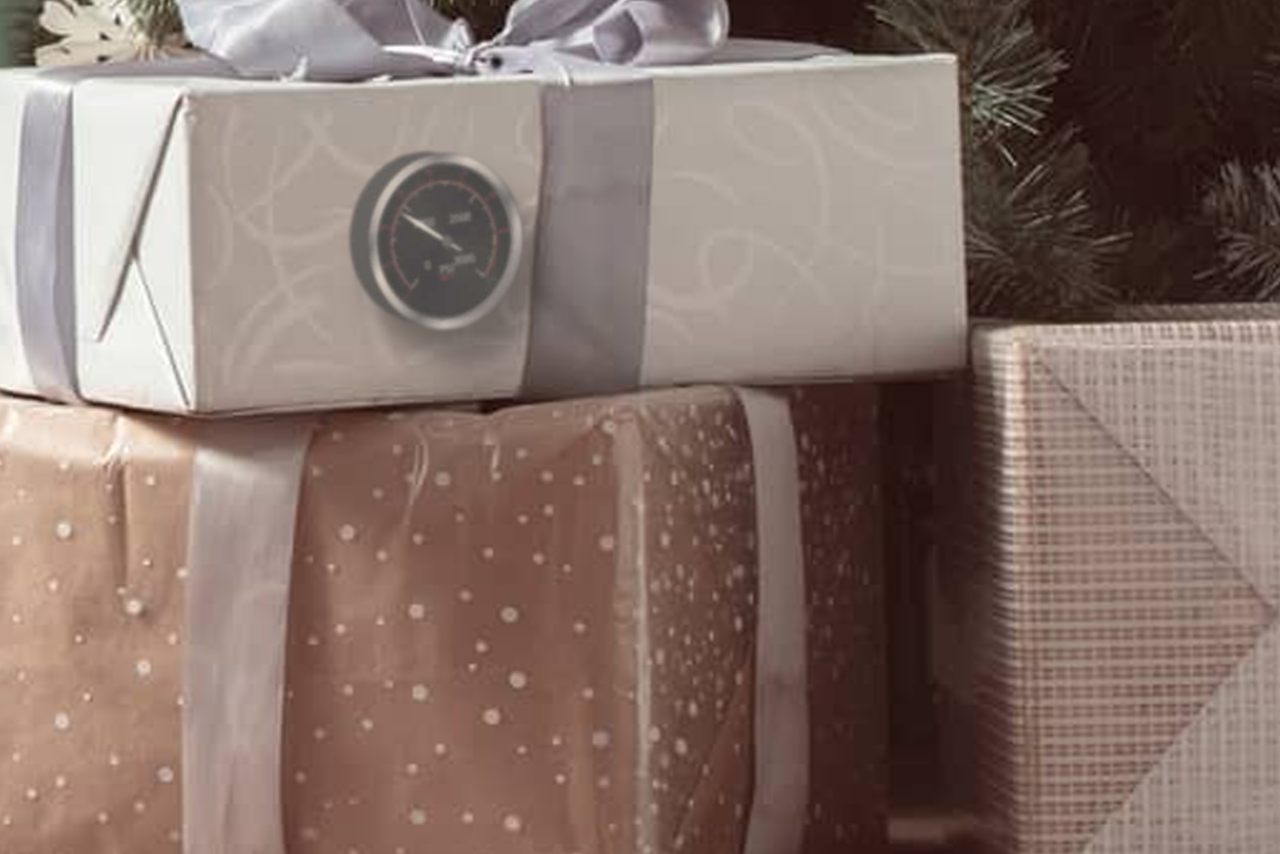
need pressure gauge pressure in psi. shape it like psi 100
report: psi 900
